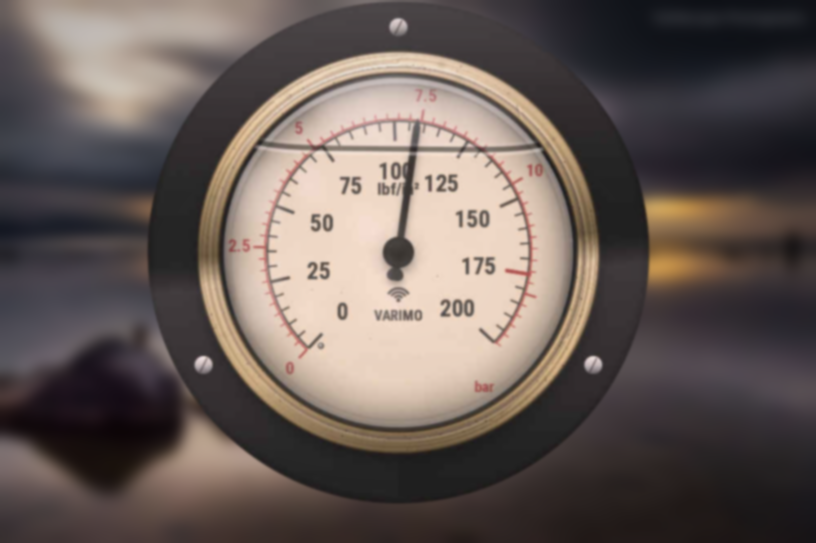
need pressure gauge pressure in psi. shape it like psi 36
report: psi 107.5
